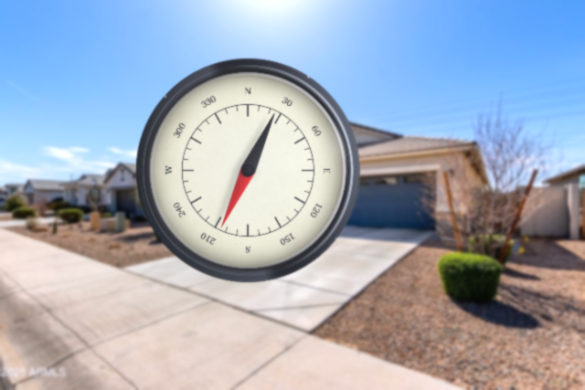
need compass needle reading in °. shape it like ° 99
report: ° 205
